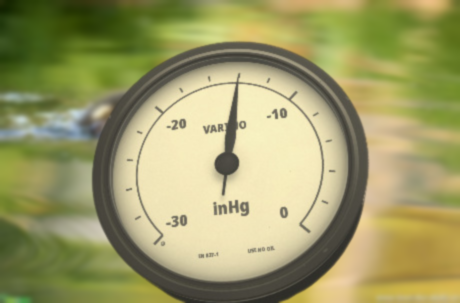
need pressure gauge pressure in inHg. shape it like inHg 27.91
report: inHg -14
